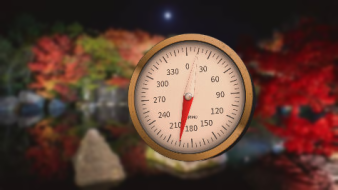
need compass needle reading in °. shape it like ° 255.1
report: ° 195
